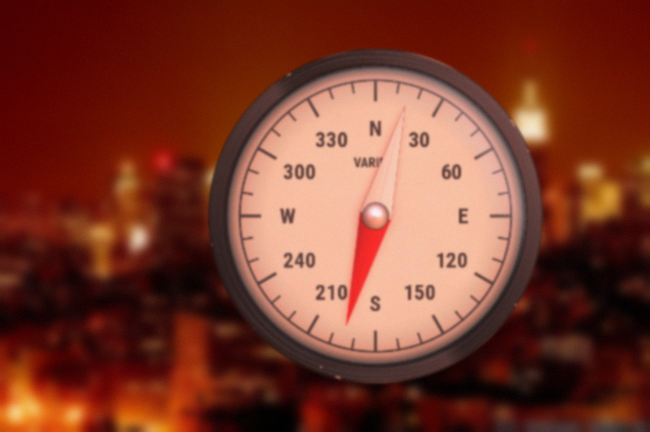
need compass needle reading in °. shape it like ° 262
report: ° 195
